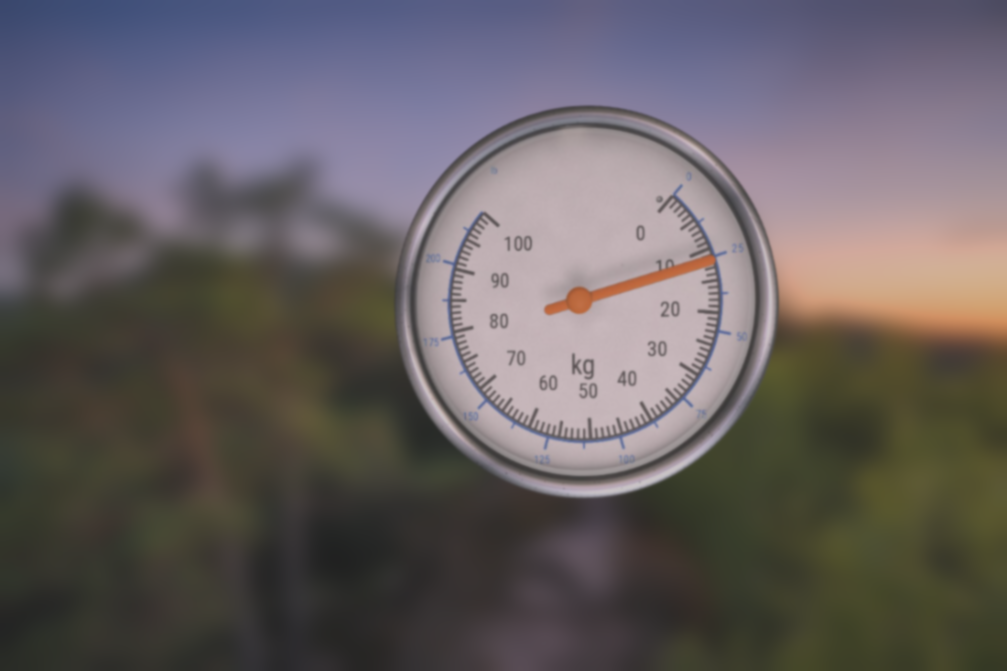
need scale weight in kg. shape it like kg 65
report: kg 12
